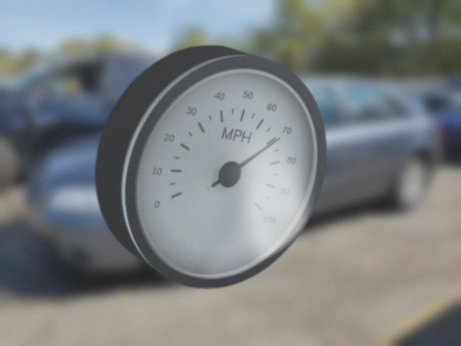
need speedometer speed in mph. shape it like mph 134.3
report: mph 70
